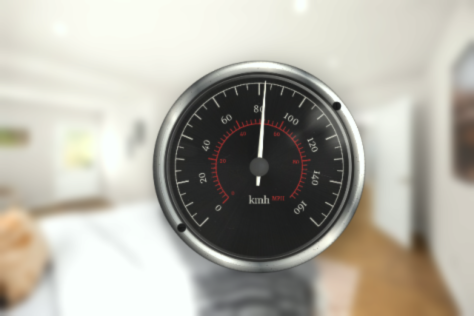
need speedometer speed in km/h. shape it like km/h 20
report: km/h 82.5
